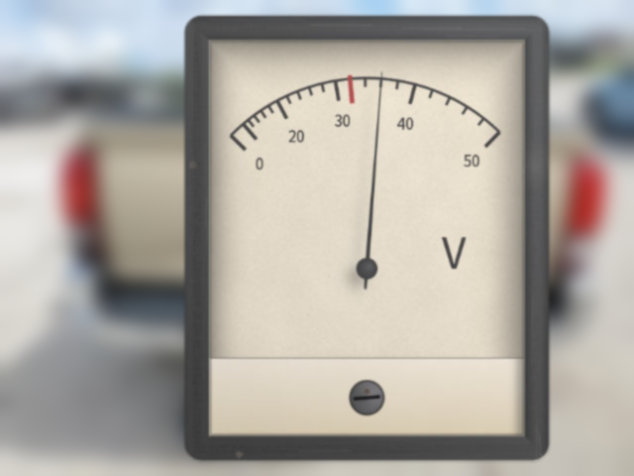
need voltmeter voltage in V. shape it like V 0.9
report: V 36
